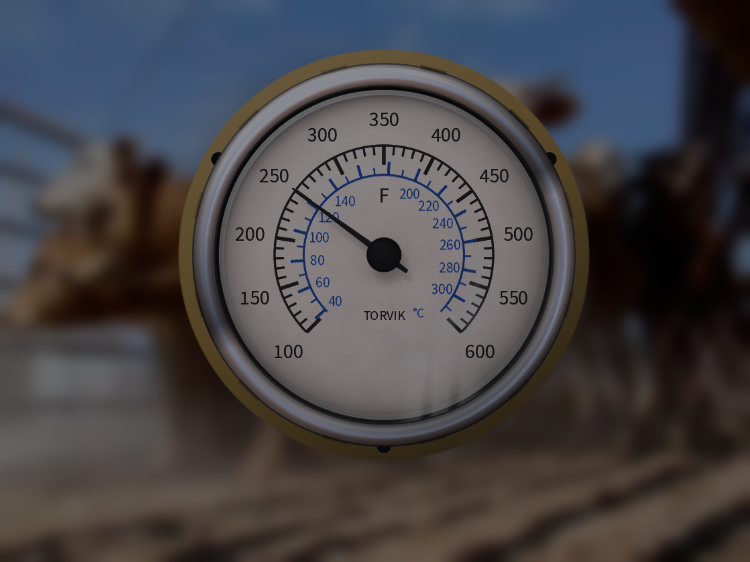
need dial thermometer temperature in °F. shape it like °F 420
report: °F 250
